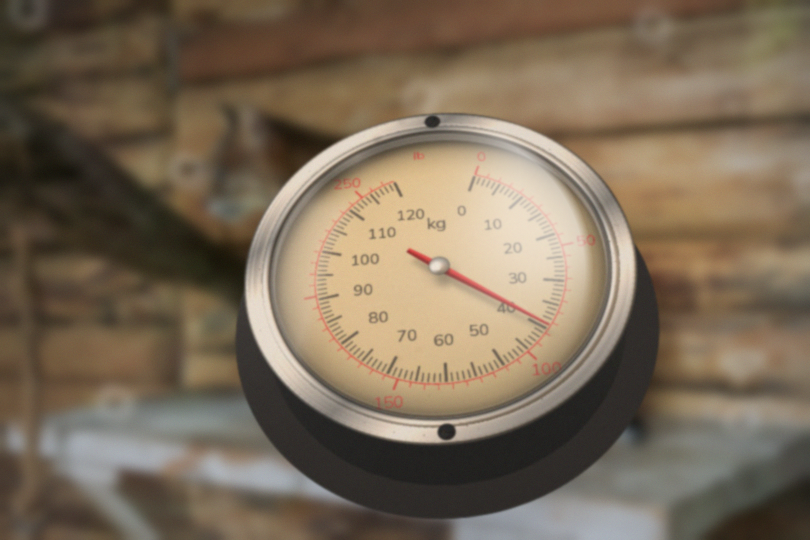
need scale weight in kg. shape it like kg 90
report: kg 40
